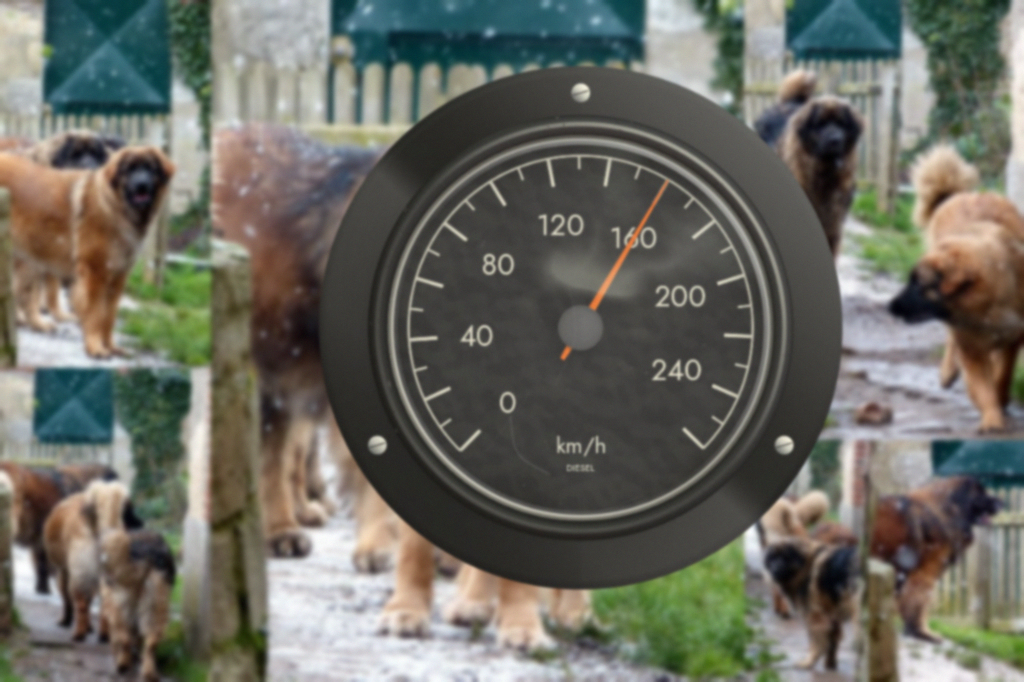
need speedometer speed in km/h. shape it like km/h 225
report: km/h 160
